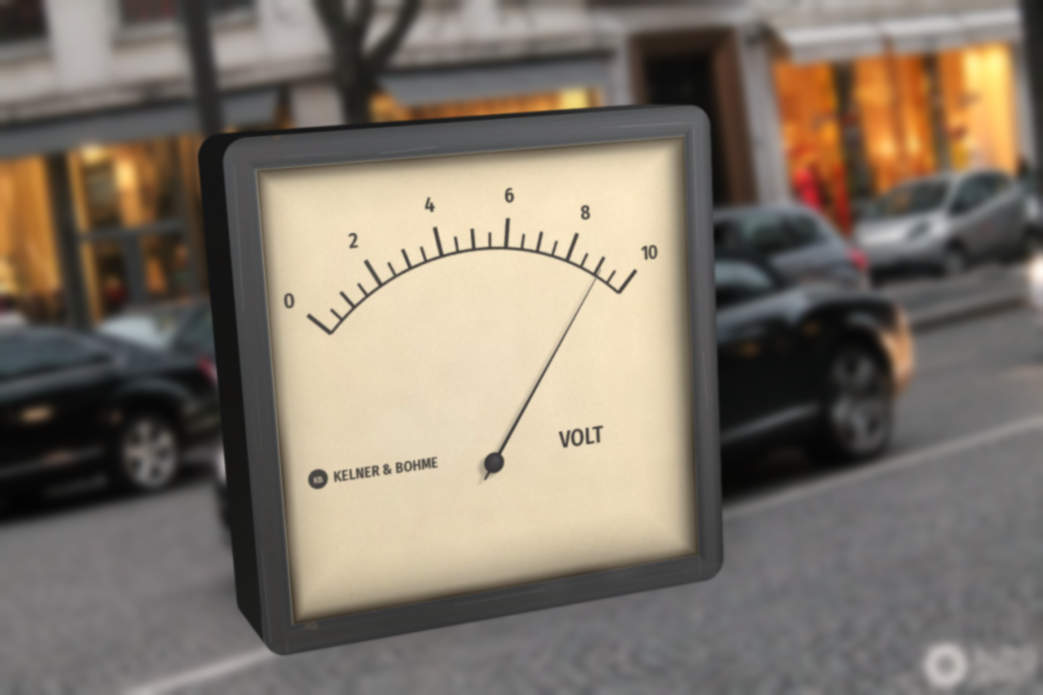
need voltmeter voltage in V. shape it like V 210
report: V 9
